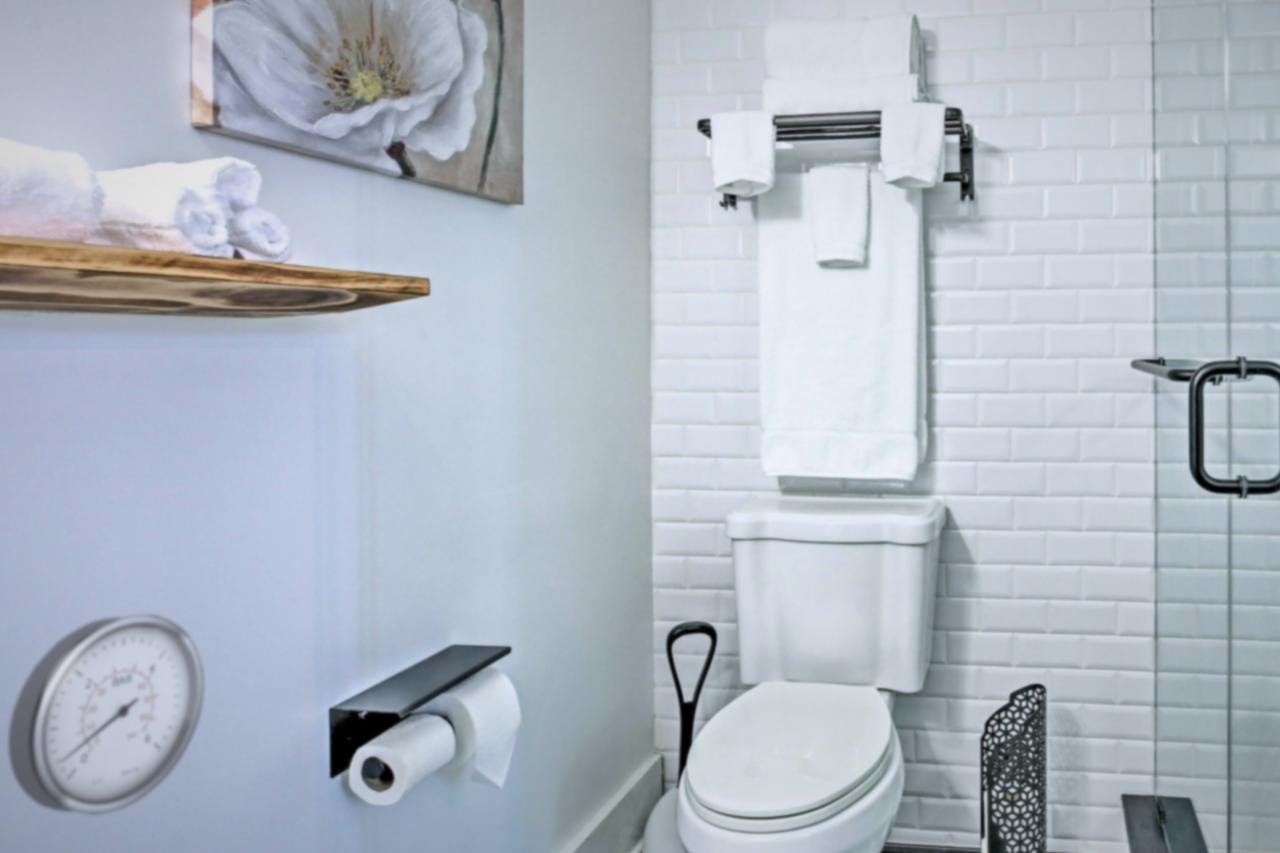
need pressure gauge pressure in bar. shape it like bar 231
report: bar 0.4
